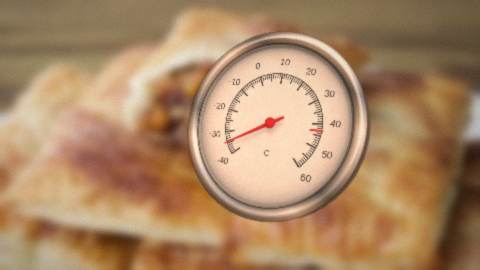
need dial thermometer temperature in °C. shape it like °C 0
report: °C -35
